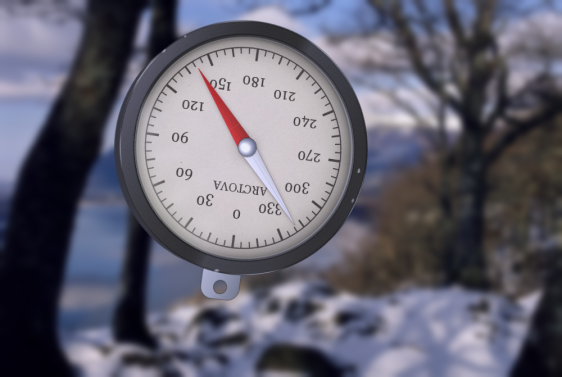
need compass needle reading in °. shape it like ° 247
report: ° 140
